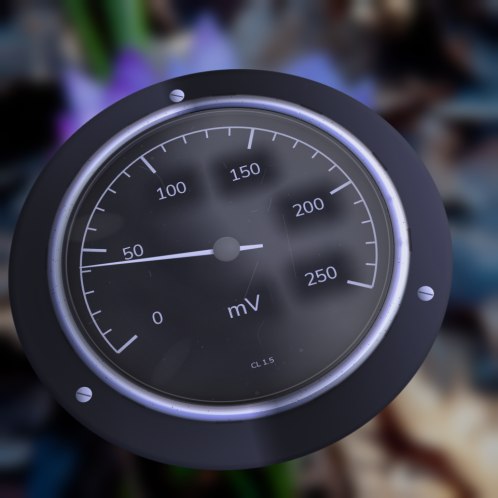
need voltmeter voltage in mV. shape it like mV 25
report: mV 40
